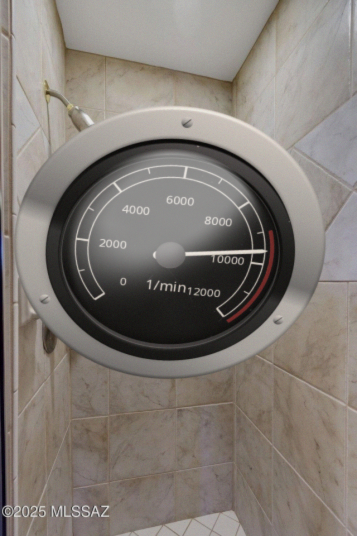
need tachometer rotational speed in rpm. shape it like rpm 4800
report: rpm 9500
